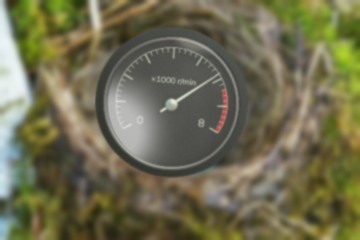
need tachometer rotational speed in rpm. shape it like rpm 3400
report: rpm 5800
